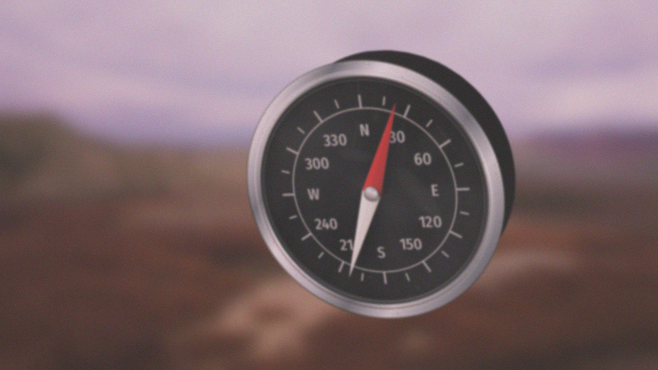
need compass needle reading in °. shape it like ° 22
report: ° 22.5
